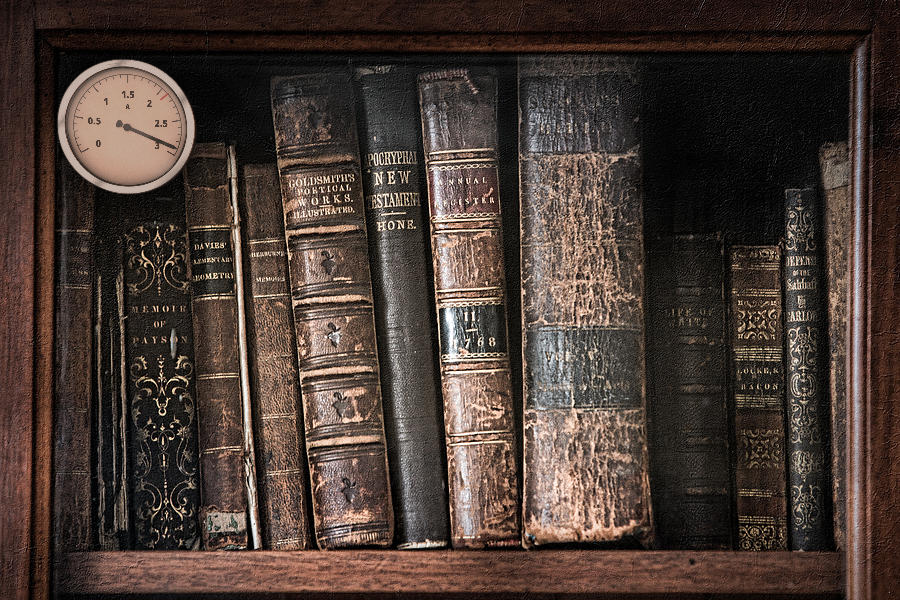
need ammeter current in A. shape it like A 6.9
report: A 2.9
